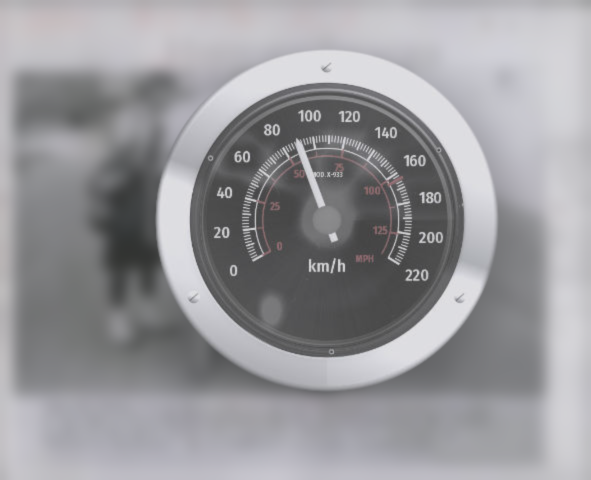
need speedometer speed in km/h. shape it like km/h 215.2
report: km/h 90
